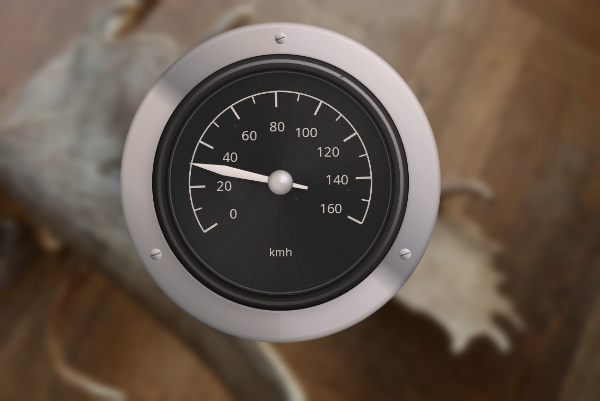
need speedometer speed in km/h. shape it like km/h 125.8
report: km/h 30
